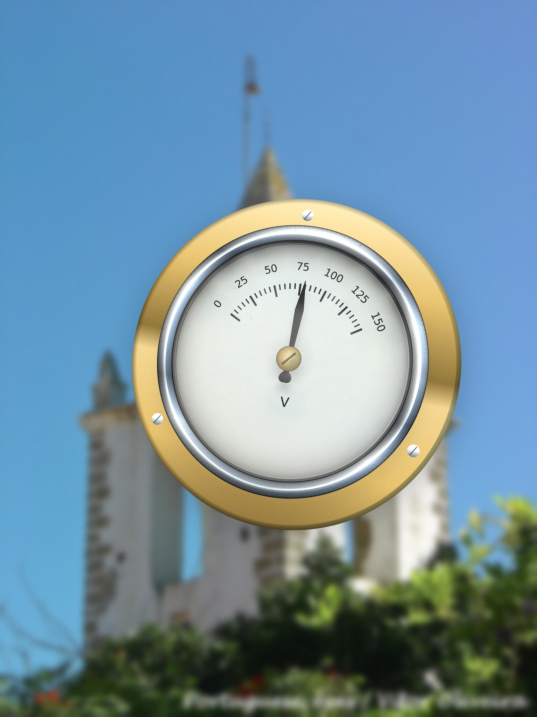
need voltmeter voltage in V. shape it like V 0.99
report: V 80
